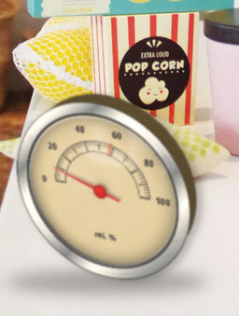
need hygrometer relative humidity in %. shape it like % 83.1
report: % 10
